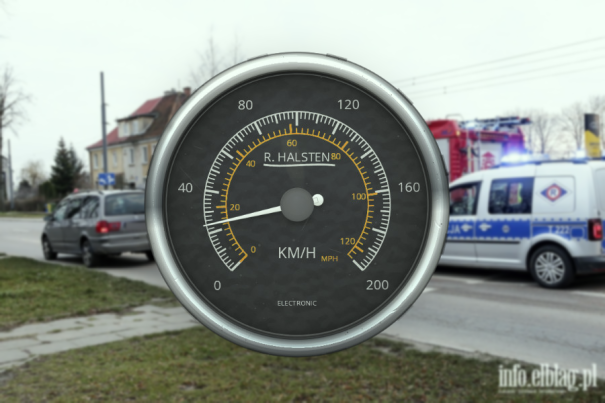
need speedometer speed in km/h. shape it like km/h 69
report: km/h 24
